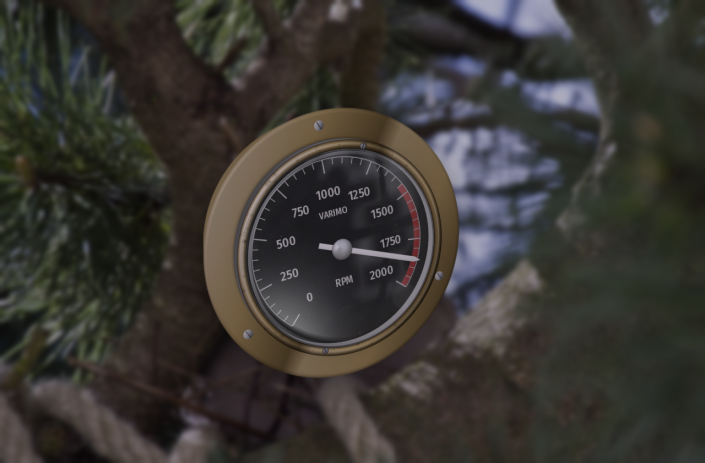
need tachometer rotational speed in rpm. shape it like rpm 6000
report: rpm 1850
